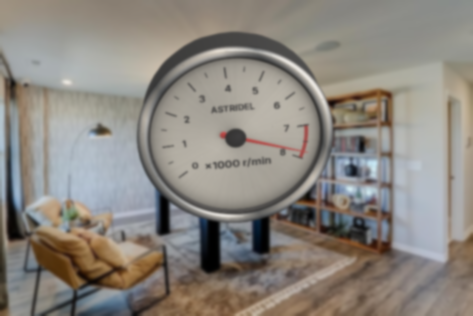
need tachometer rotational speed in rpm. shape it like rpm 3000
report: rpm 7750
